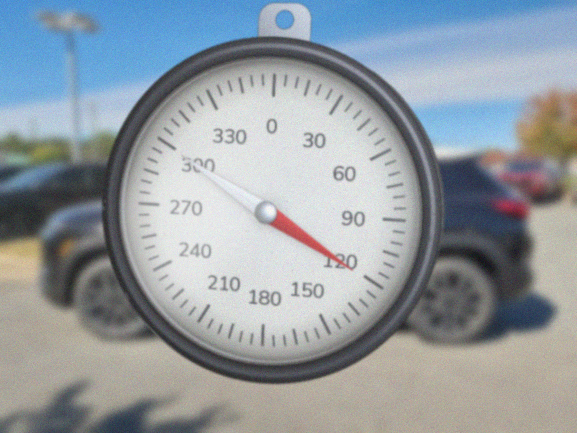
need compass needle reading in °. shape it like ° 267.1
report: ° 120
